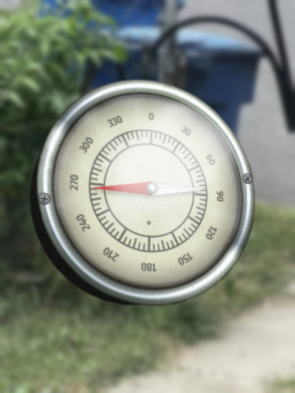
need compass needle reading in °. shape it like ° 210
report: ° 265
